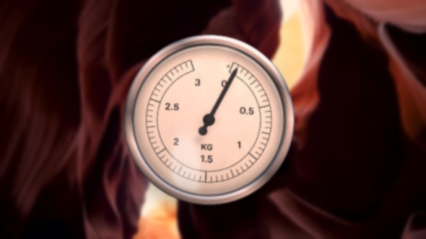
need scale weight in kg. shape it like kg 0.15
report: kg 0.05
